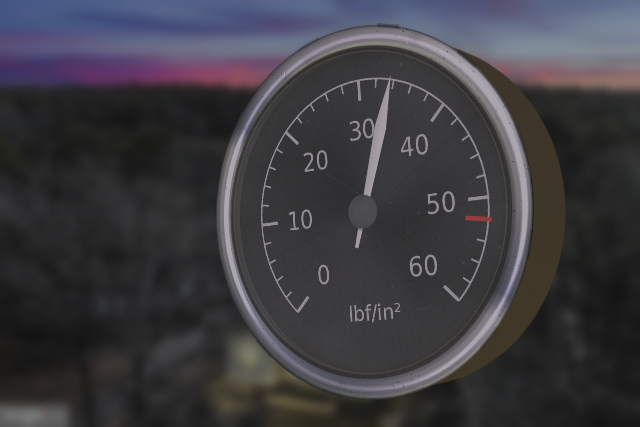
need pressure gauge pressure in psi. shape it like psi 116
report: psi 34
